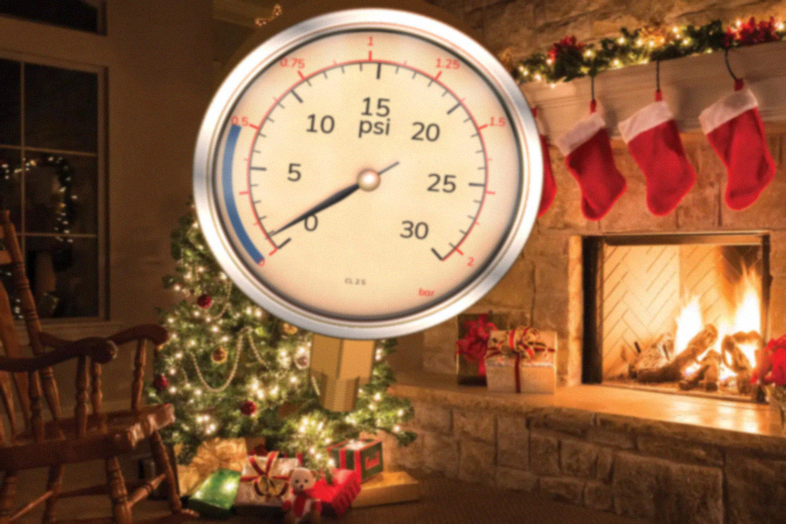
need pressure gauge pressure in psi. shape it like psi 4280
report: psi 1
